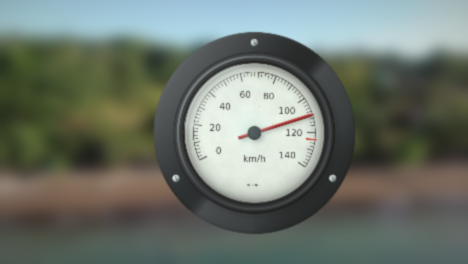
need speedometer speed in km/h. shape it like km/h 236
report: km/h 110
